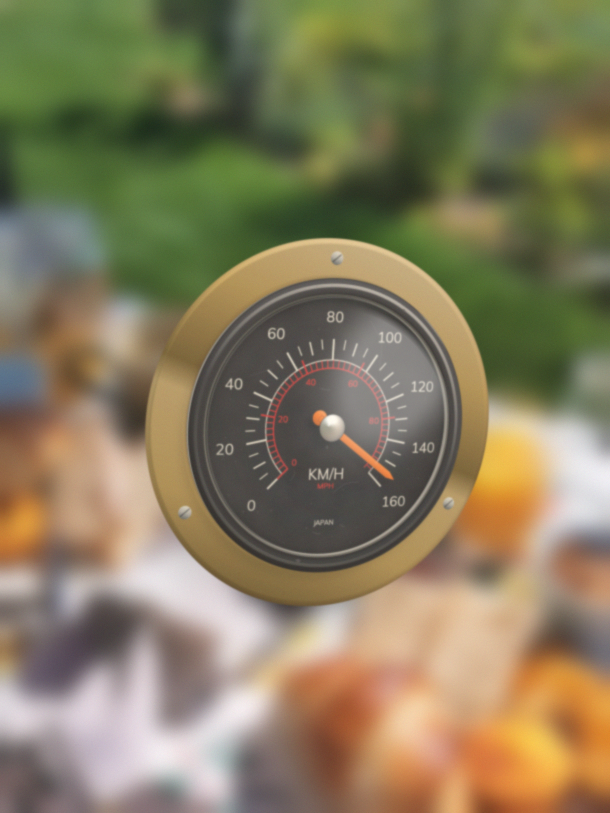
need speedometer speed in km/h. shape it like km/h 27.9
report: km/h 155
